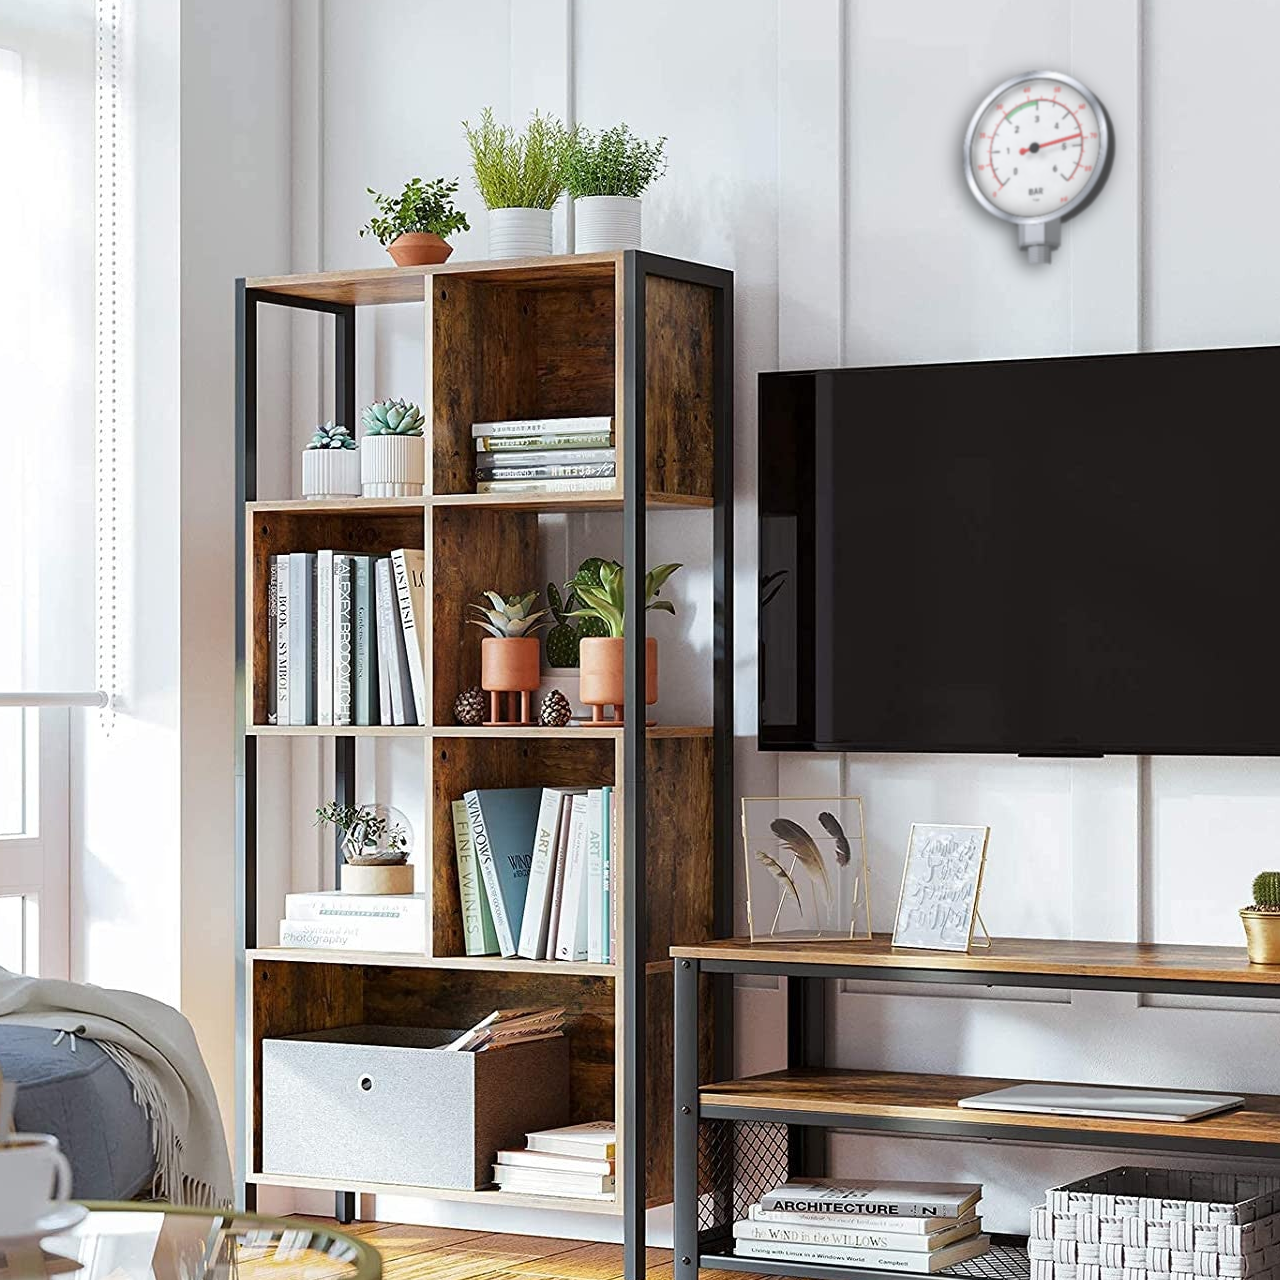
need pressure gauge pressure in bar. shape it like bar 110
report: bar 4.75
